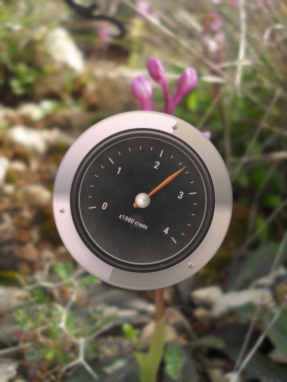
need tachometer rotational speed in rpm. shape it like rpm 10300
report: rpm 2500
